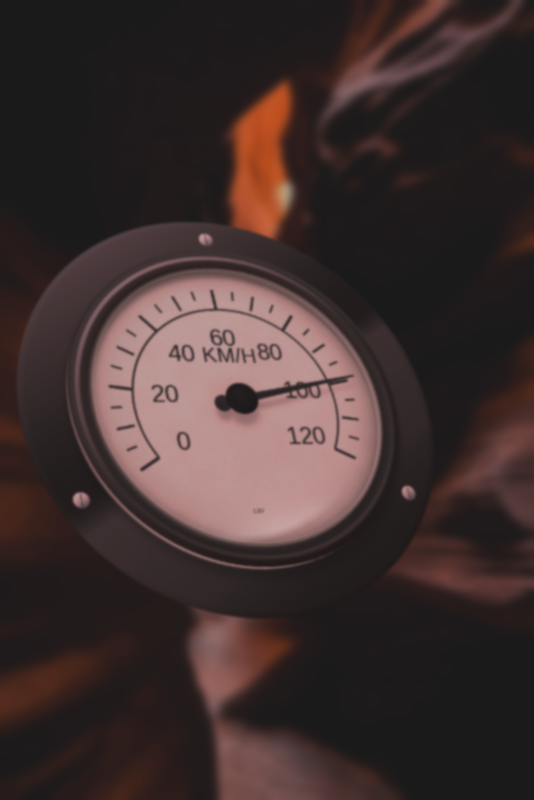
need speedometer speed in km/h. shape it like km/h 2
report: km/h 100
